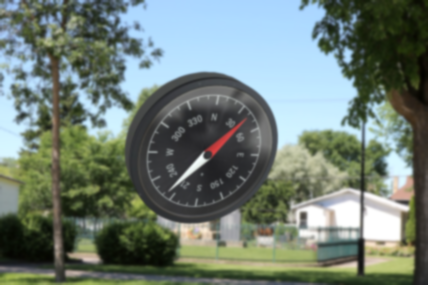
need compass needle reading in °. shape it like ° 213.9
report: ° 40
